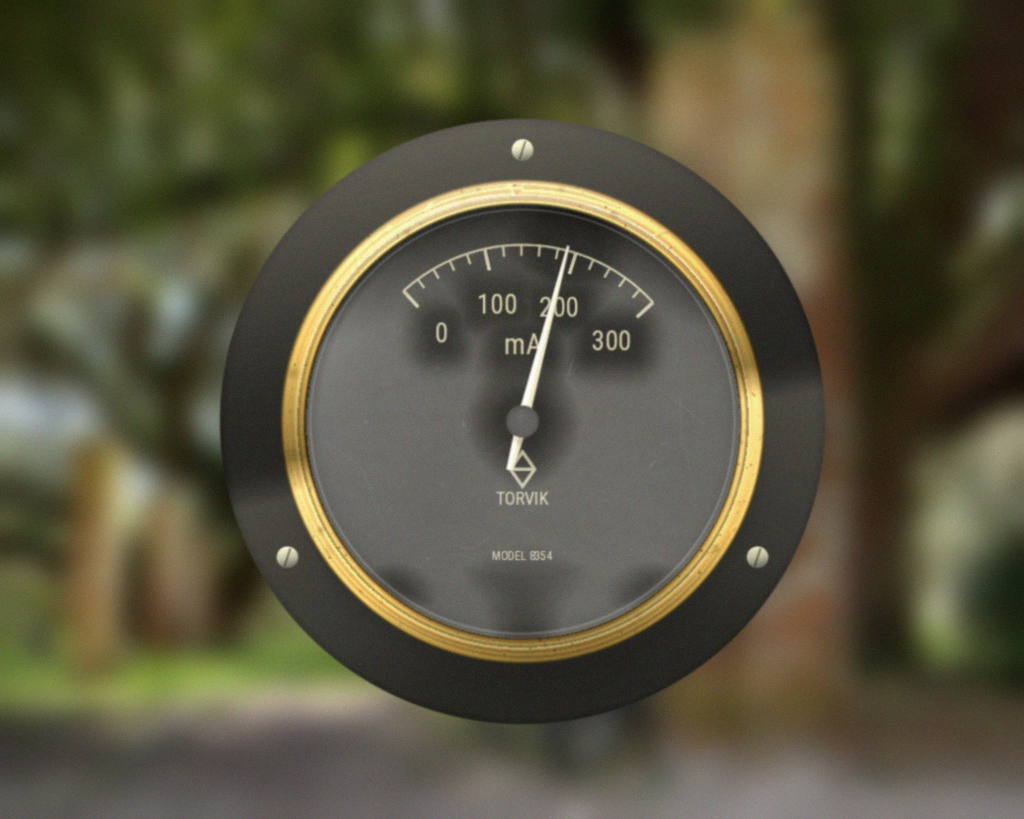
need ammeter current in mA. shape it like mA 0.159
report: mA 190
